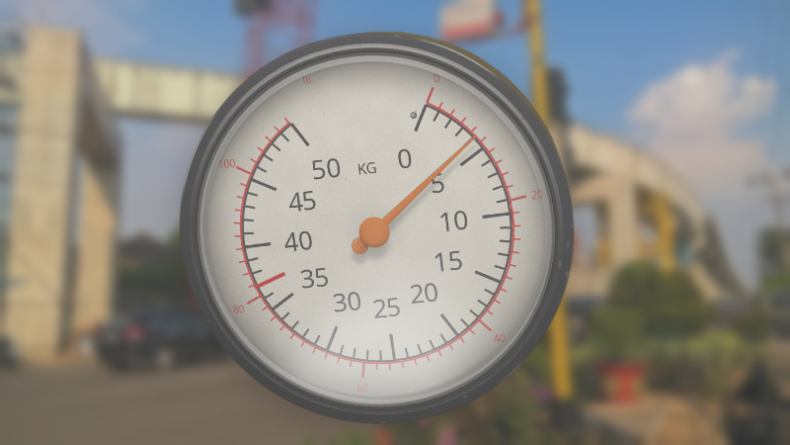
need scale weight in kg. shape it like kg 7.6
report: kg 4
